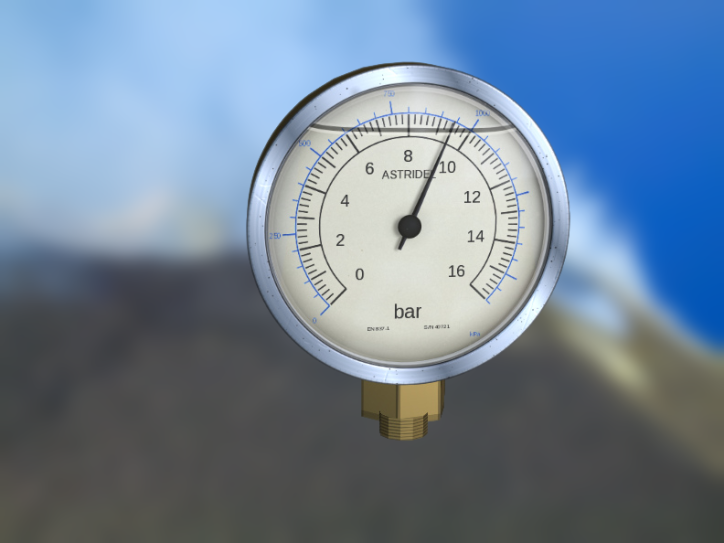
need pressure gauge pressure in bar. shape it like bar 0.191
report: bar 9.4
